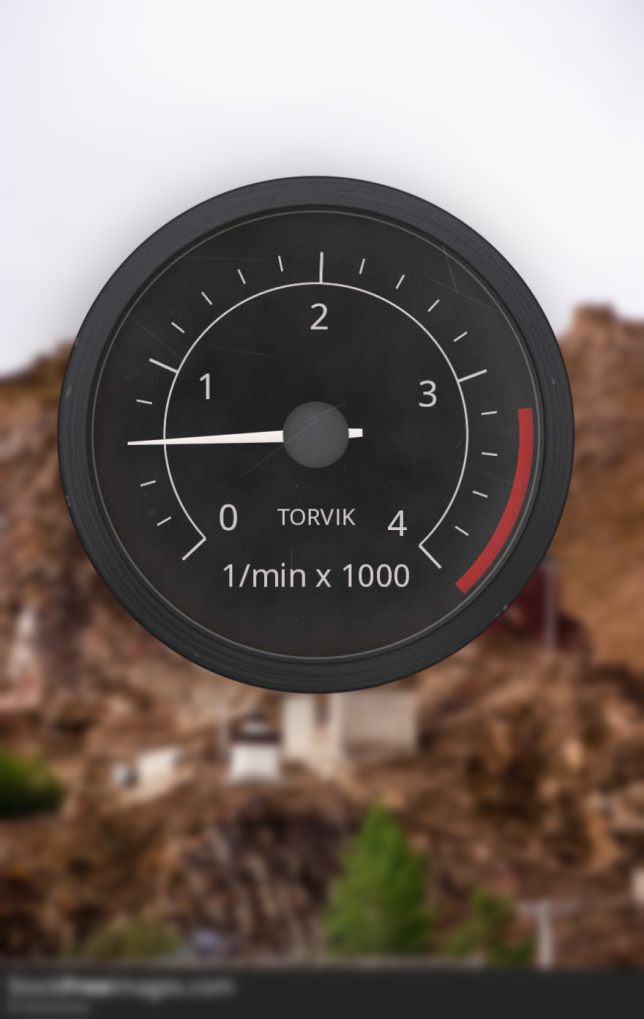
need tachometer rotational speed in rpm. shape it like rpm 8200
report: rpm 600
